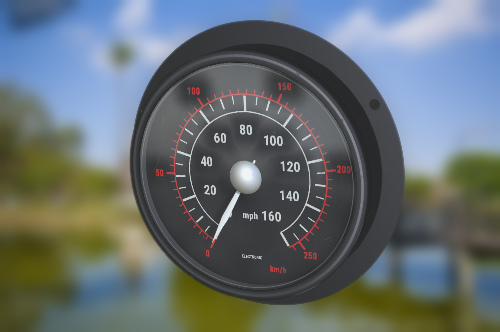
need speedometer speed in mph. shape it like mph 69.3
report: mph 0
